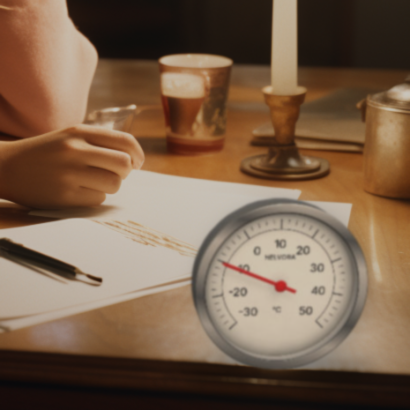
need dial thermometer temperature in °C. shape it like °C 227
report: °C -10
